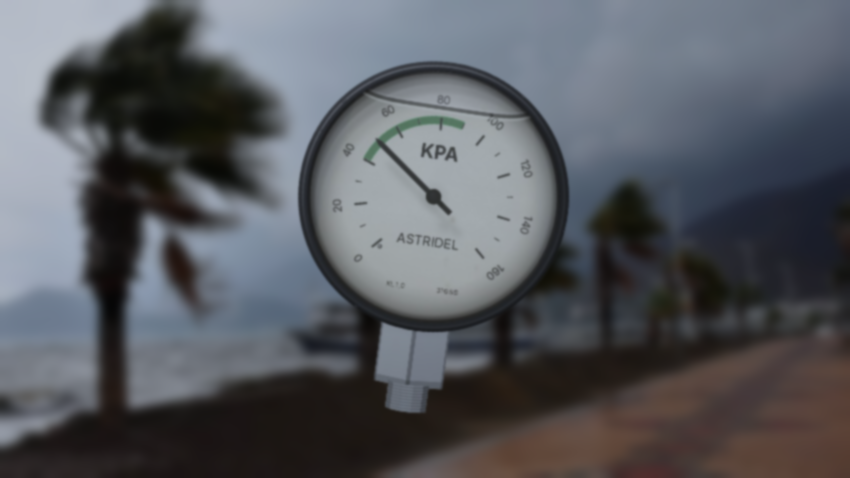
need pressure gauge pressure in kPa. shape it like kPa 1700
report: kPa 50
